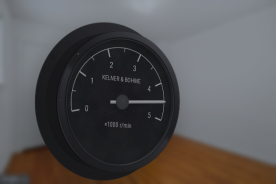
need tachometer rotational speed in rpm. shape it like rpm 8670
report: rpm 4500
